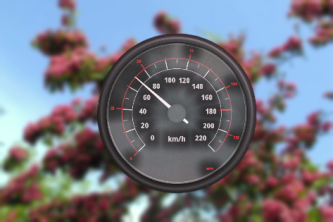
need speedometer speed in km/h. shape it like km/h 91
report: km/h 70
